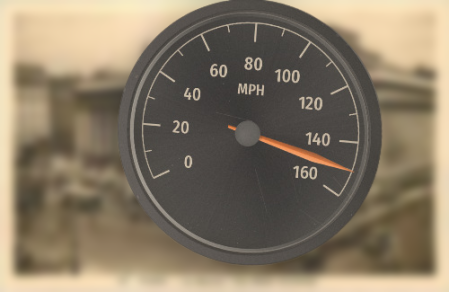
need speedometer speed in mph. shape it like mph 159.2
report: mph 150
